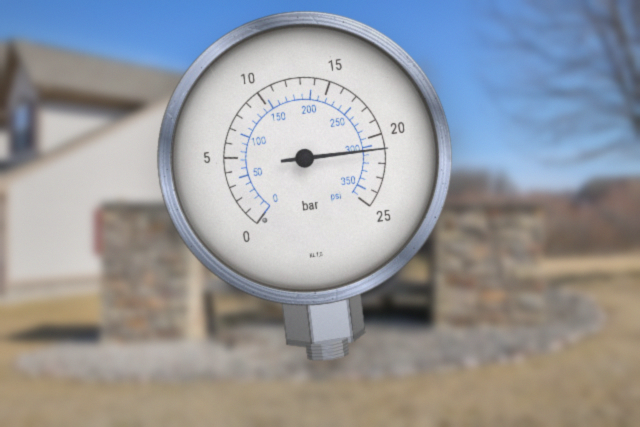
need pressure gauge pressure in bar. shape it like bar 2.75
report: bar 21
